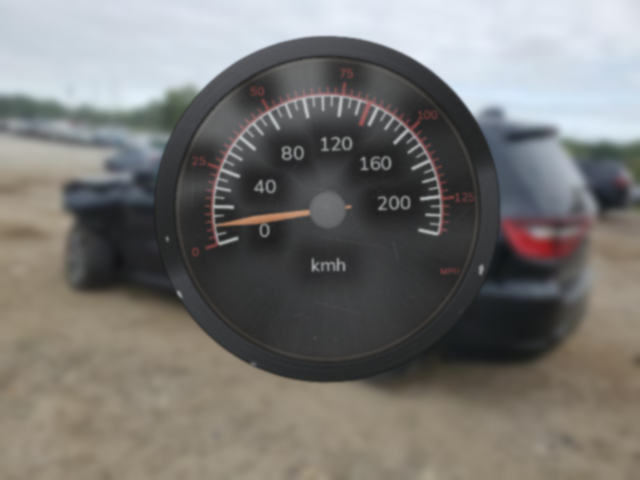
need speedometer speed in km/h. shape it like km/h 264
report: km/h 10
